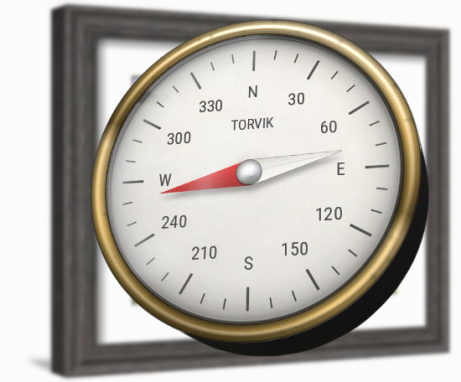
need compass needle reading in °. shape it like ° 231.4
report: ° 260
